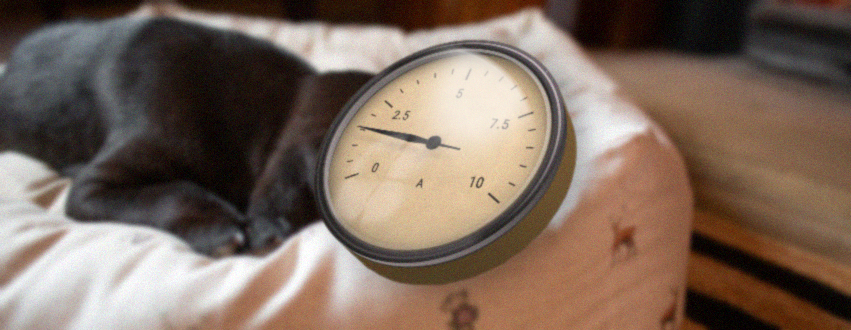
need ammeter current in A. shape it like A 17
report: A 1.5
